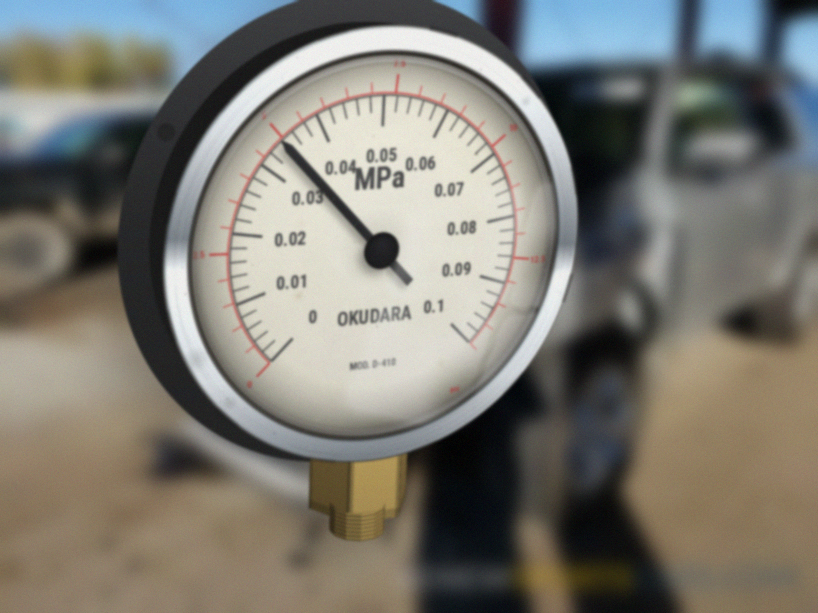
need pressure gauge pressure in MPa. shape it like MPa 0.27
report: MPa 0.034
